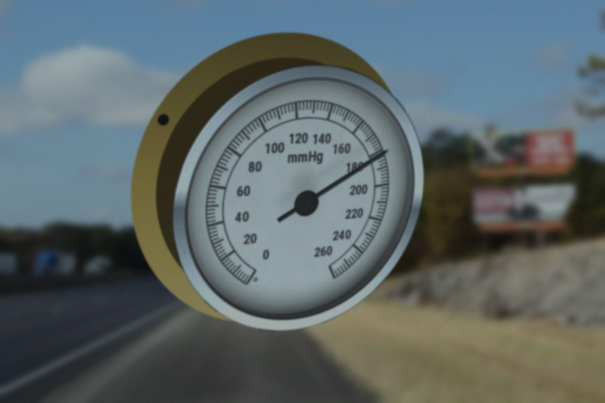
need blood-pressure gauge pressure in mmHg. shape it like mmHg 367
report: mmHg 180
